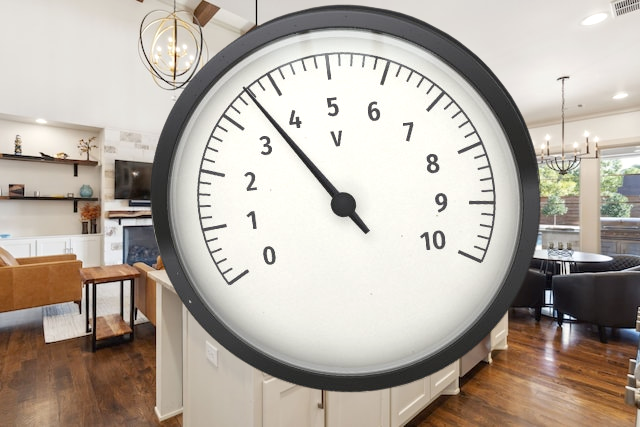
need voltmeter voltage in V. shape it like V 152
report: V 3.6
